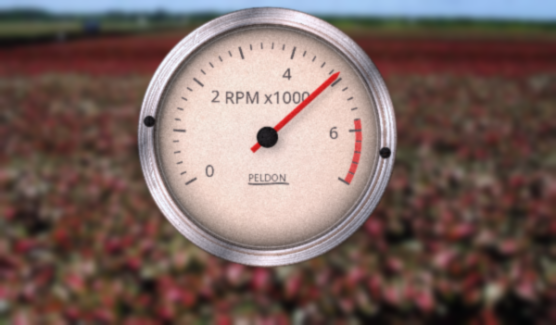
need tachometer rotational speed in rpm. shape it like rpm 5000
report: rpm 4900
